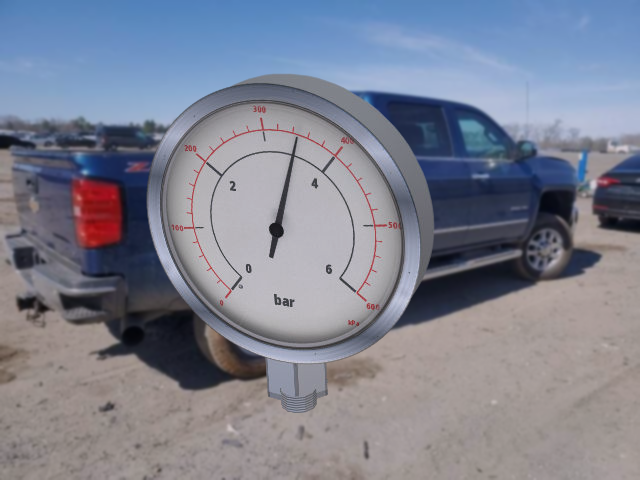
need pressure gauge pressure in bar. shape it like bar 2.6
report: bar 3.5
